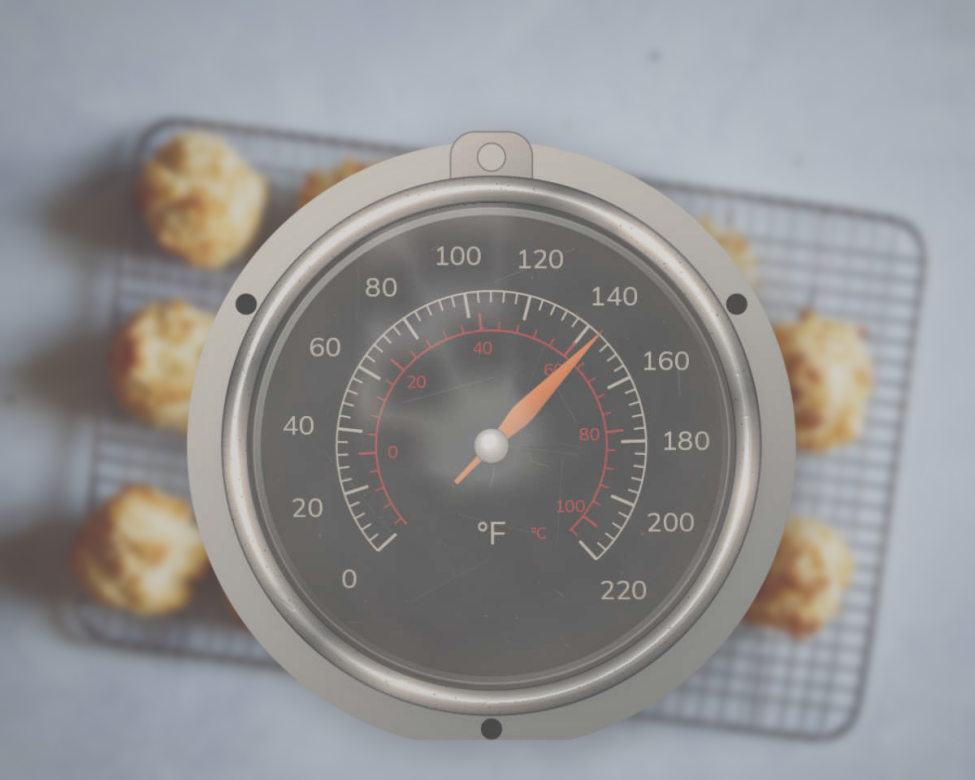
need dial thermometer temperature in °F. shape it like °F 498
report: °F 144
